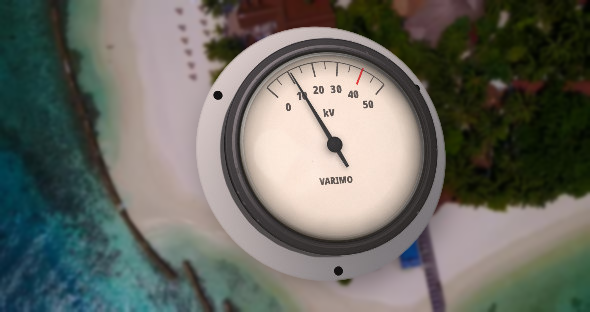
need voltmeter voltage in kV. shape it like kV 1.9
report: kV 10
